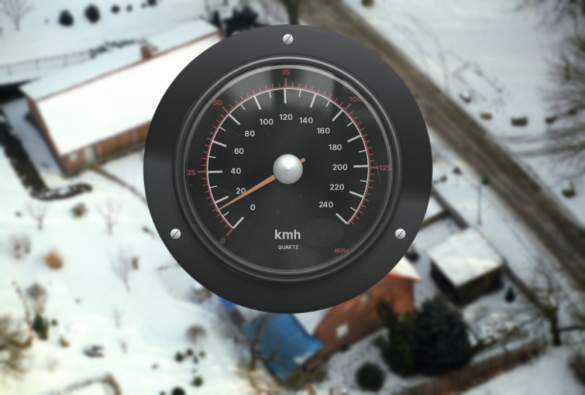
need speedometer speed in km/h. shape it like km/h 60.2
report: km/h 15
